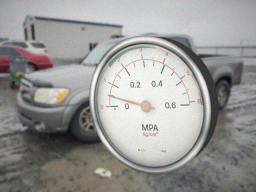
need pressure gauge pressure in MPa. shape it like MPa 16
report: MPa 0.05
